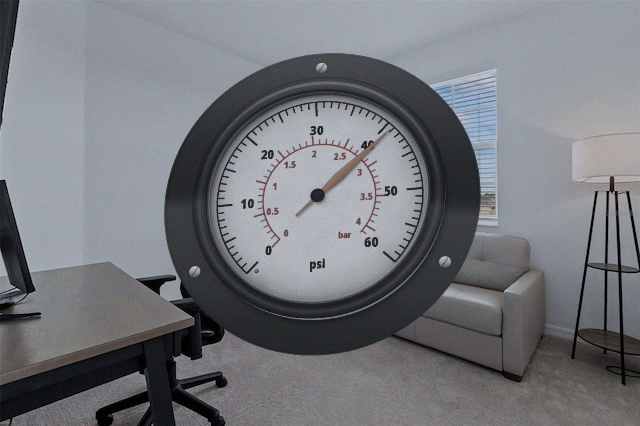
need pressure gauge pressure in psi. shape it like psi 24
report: psi 41
